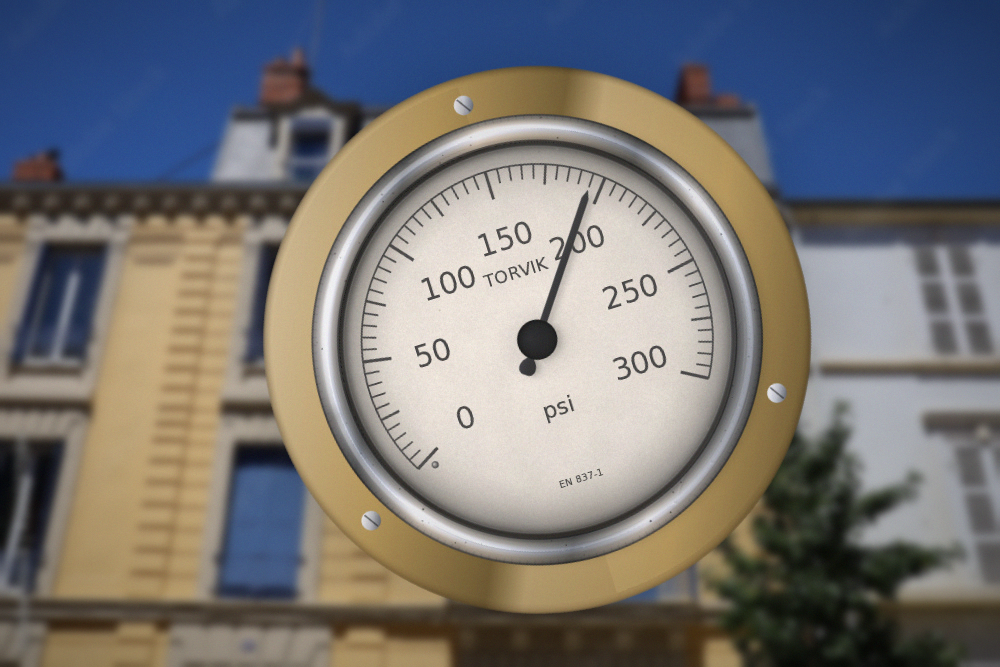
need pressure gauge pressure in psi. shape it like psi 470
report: psi 195
